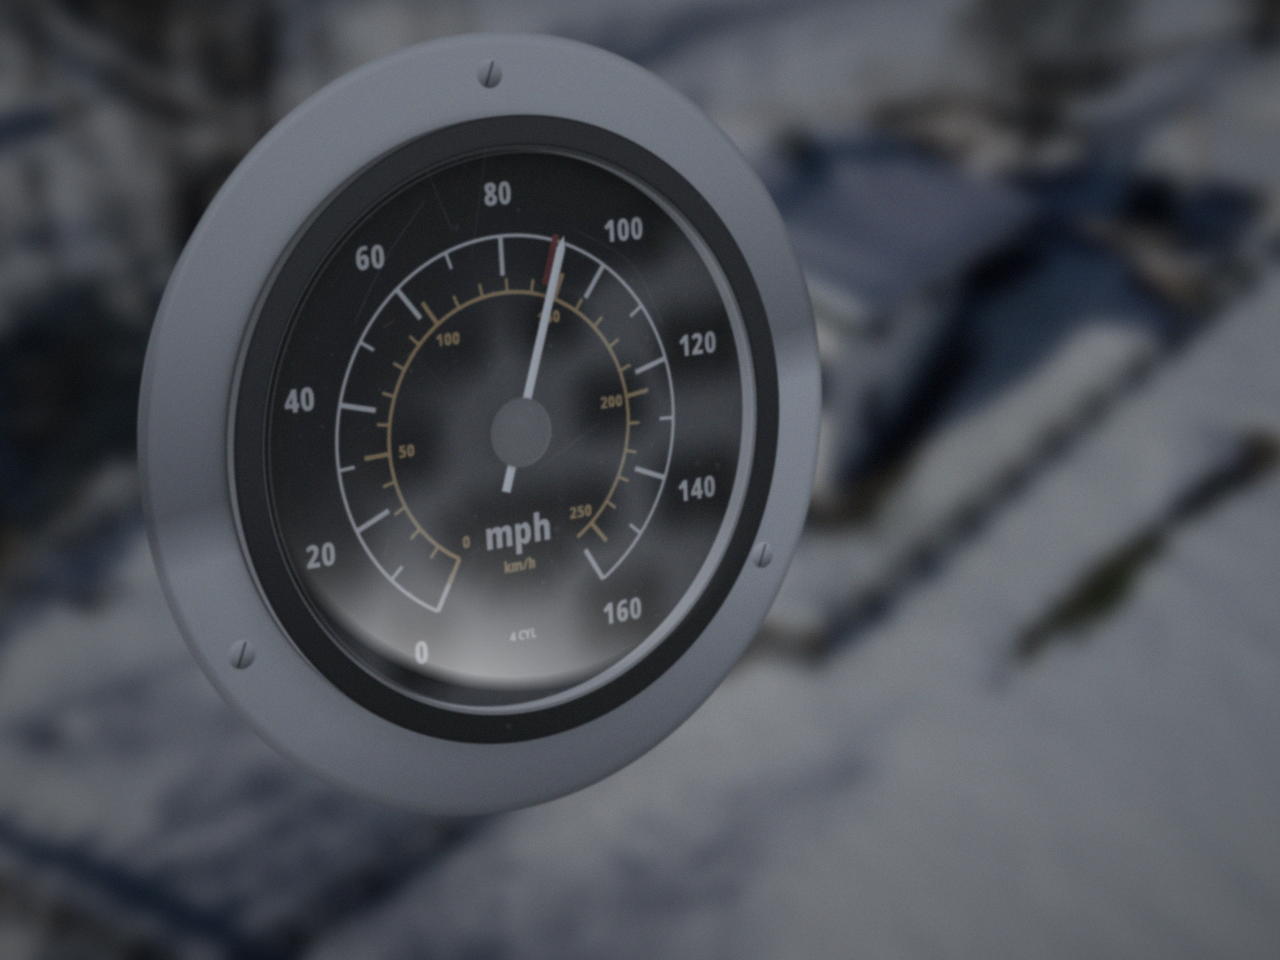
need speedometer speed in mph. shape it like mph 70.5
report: mph 90
